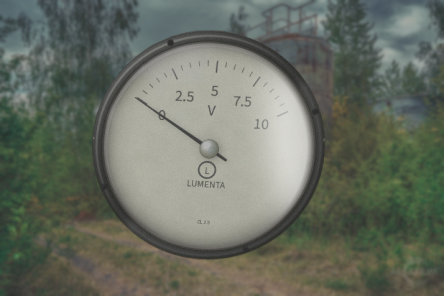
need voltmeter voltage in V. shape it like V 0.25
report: V 0
